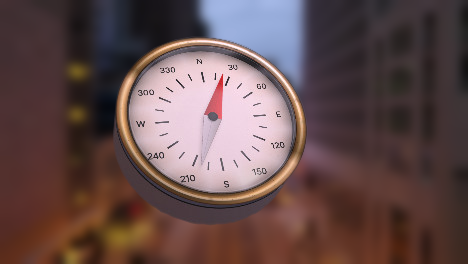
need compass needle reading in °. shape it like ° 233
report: ° 22.5
